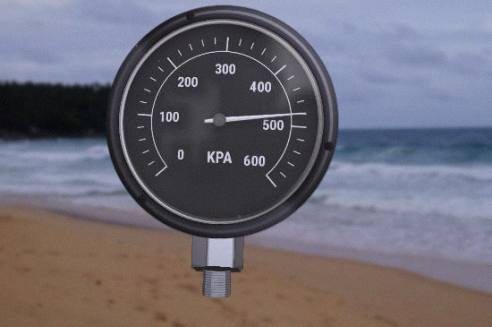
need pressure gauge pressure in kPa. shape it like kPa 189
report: kPa 480
